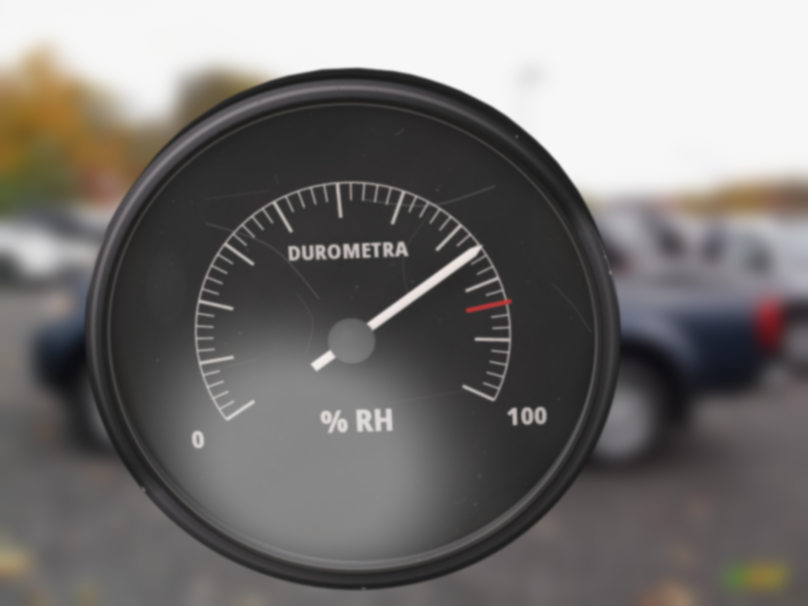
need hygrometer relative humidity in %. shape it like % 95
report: % 74
